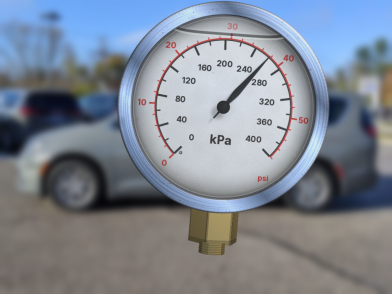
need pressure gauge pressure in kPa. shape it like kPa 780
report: kPa 260
